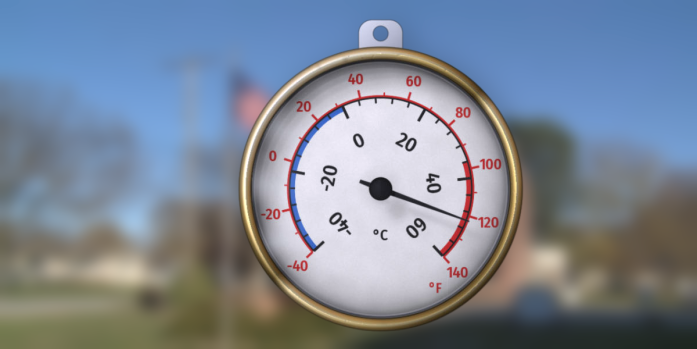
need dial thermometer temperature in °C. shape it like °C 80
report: °C 50
